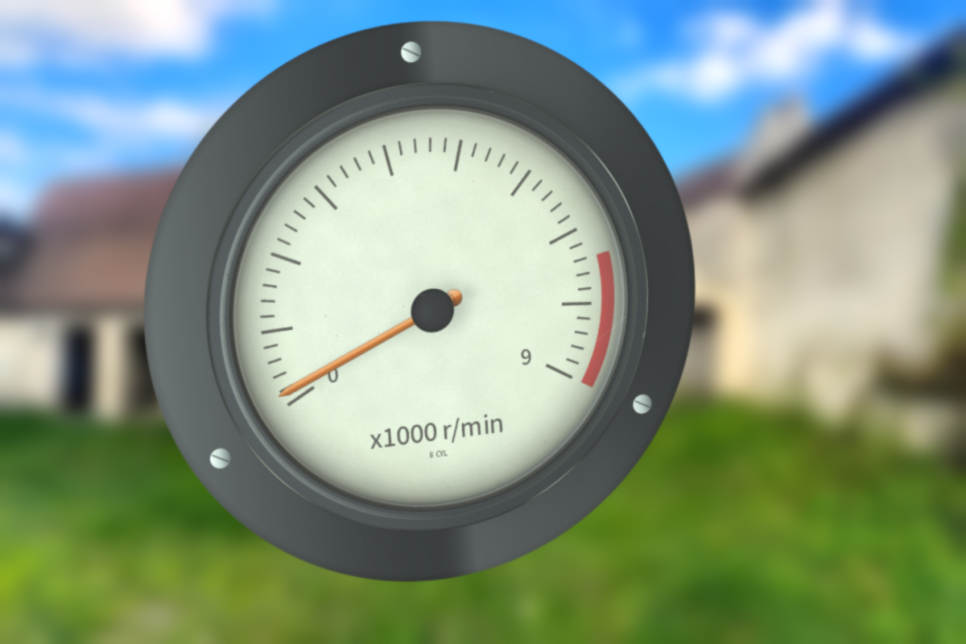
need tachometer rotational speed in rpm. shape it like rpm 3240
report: rpm 200
